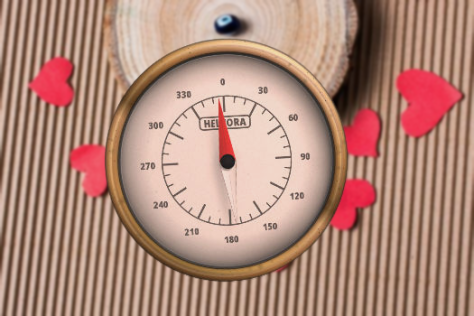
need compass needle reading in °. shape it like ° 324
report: ° 355
